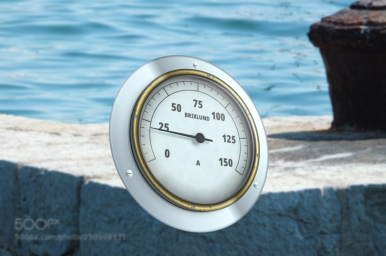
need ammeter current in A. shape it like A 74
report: A 20
